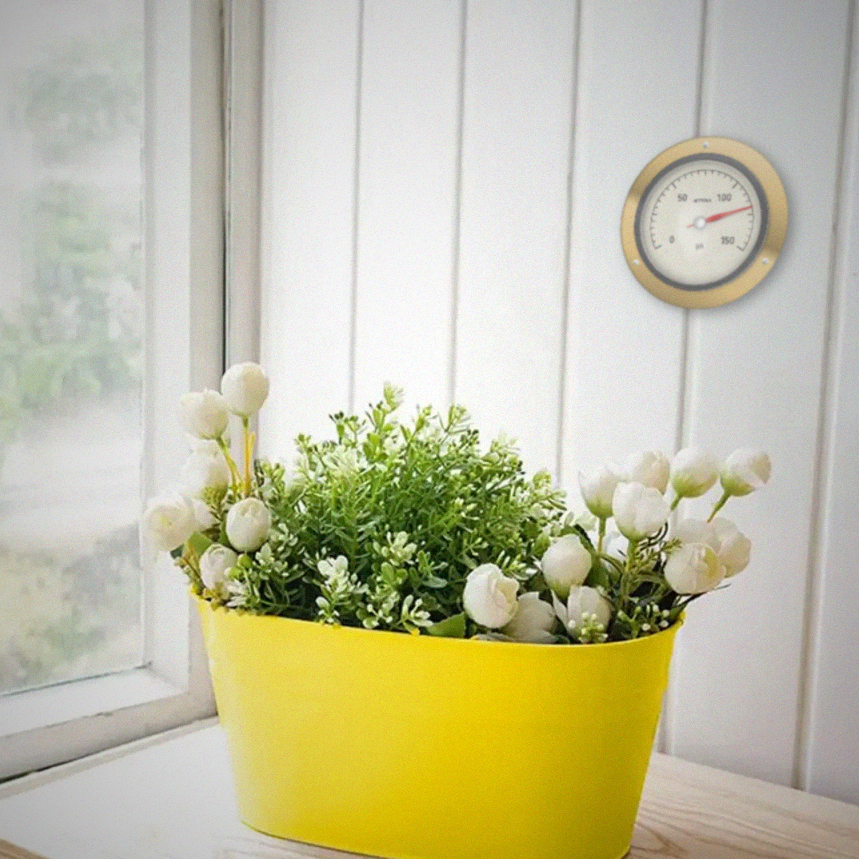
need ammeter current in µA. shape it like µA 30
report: µA 120
